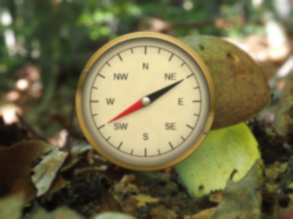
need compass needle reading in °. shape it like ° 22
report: ° 240
